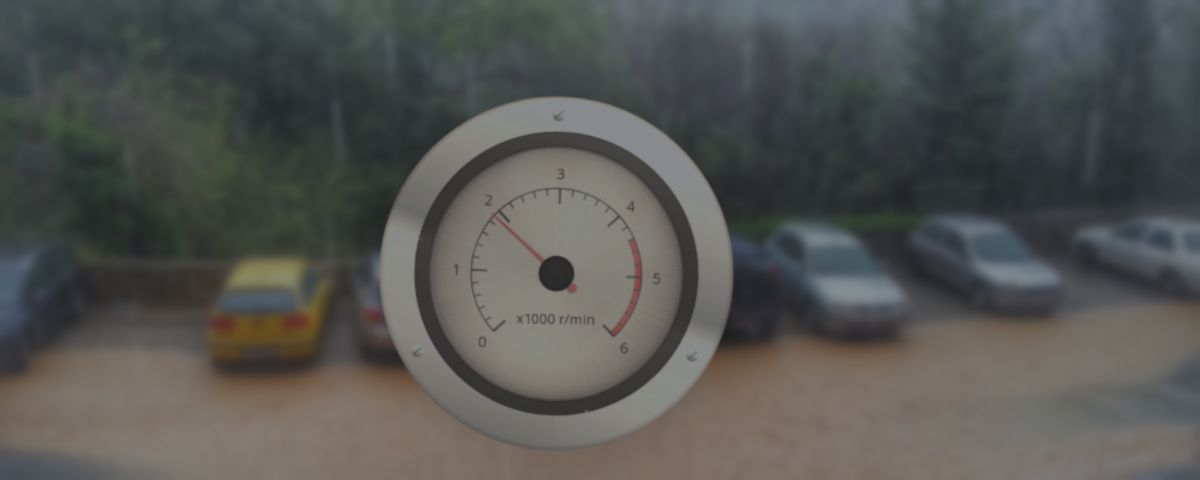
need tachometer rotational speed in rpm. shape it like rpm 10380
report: rpm 1900
